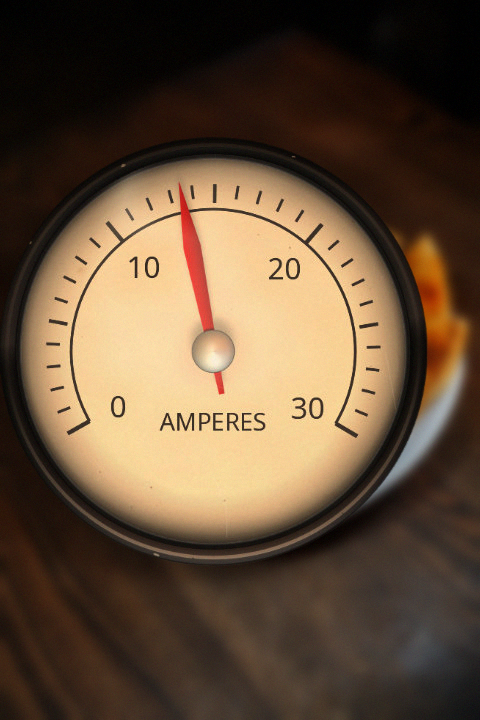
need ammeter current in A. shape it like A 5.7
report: A 13.5
